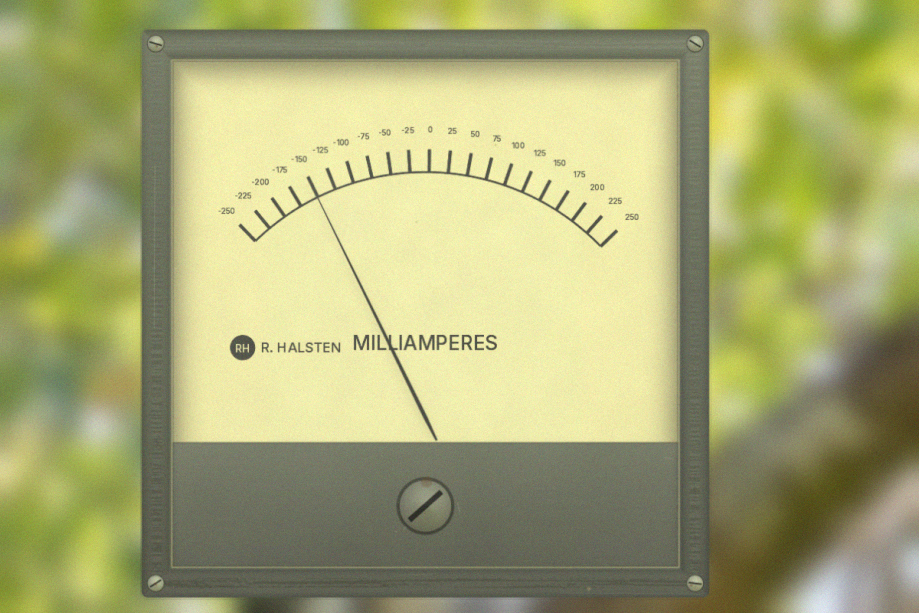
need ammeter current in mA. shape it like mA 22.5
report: mA -150
